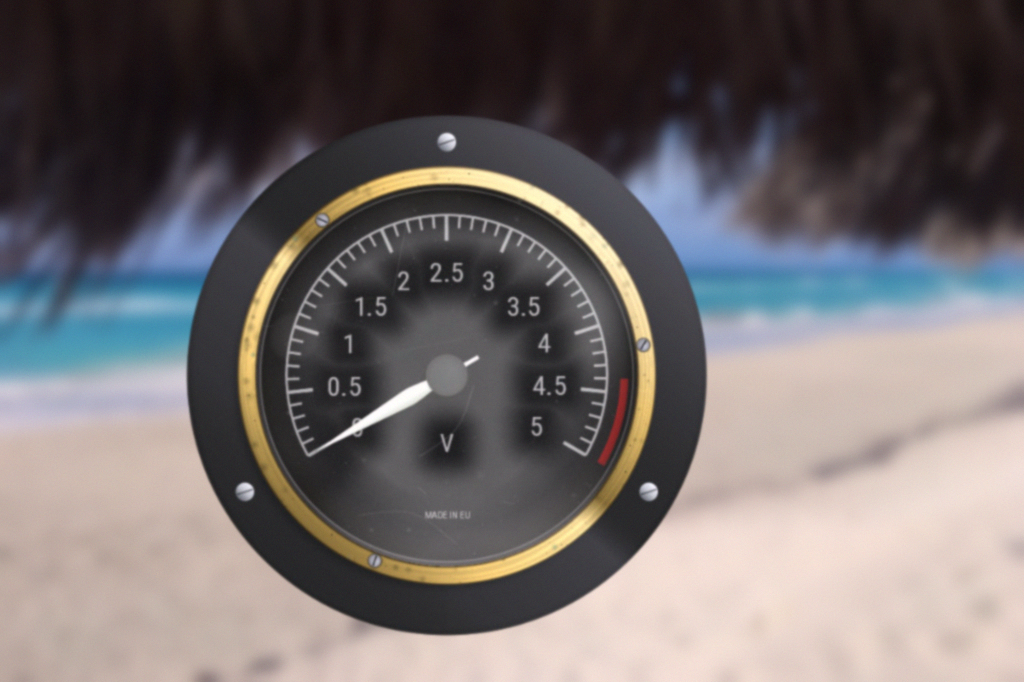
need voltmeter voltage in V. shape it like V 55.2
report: V 0
